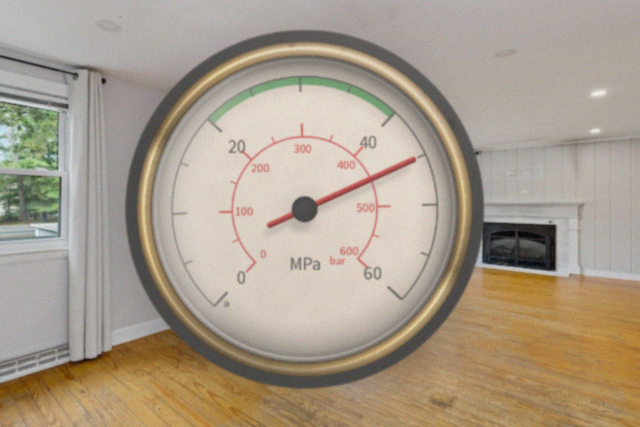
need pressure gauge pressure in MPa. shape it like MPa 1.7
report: MPa 45
